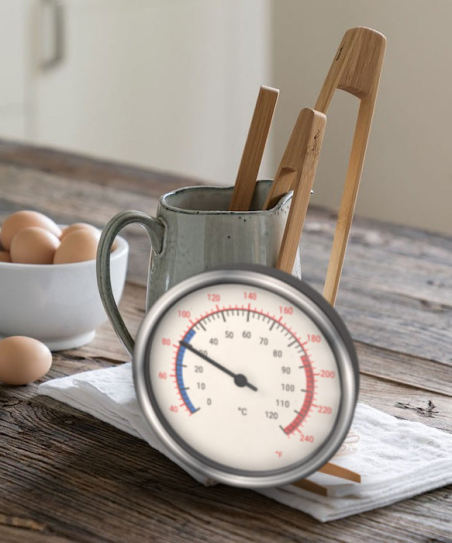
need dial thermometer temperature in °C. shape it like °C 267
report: °C 30
